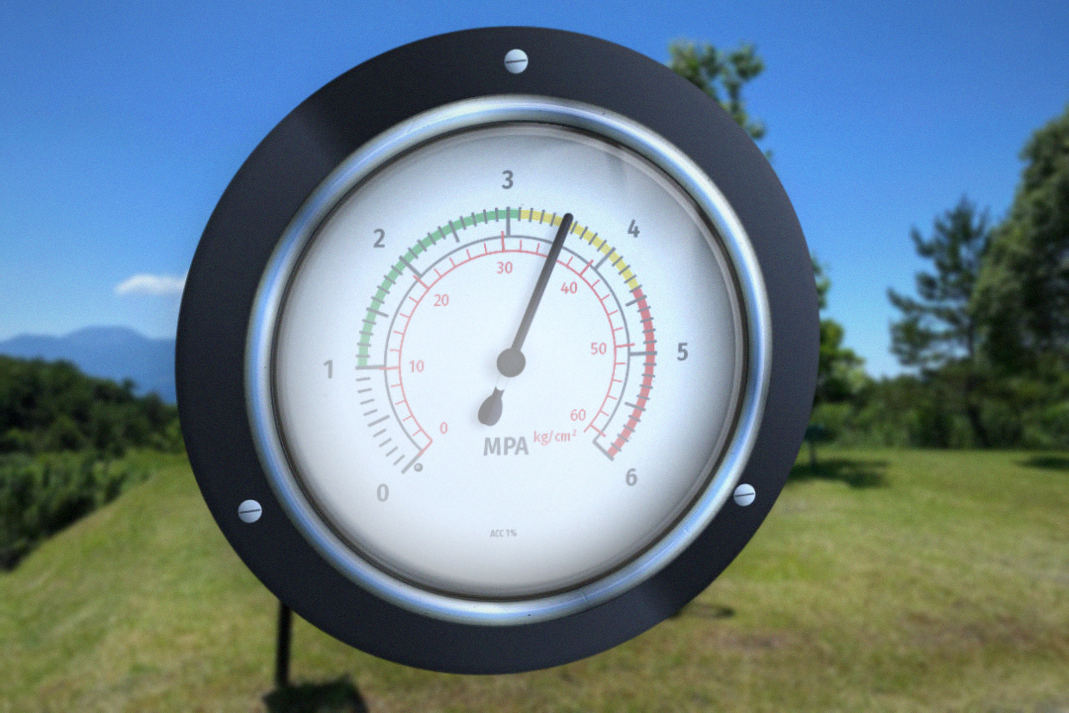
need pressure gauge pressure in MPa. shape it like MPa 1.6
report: MPa 3.5
